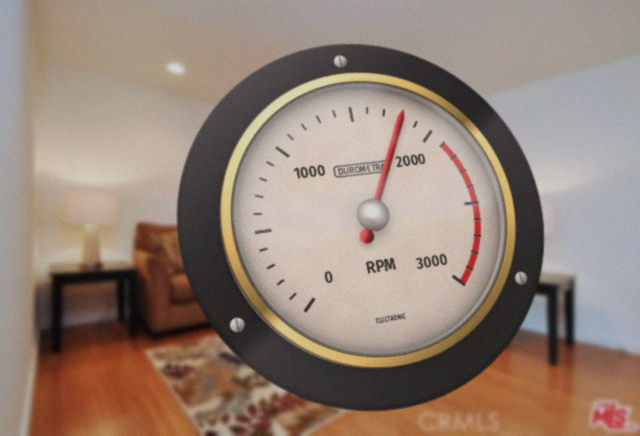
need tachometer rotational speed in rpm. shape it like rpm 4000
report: rpm 1800
